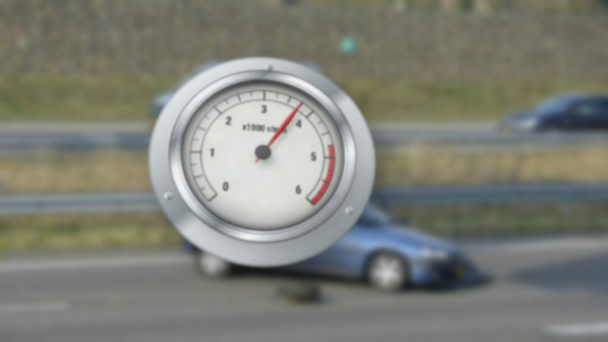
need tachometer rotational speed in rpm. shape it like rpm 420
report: rpm 3750
